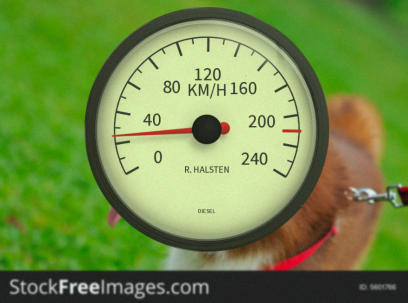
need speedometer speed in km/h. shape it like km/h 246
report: km/h 25
